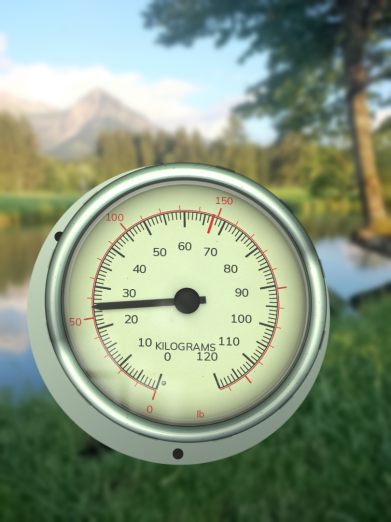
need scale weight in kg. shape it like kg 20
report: kg 25
